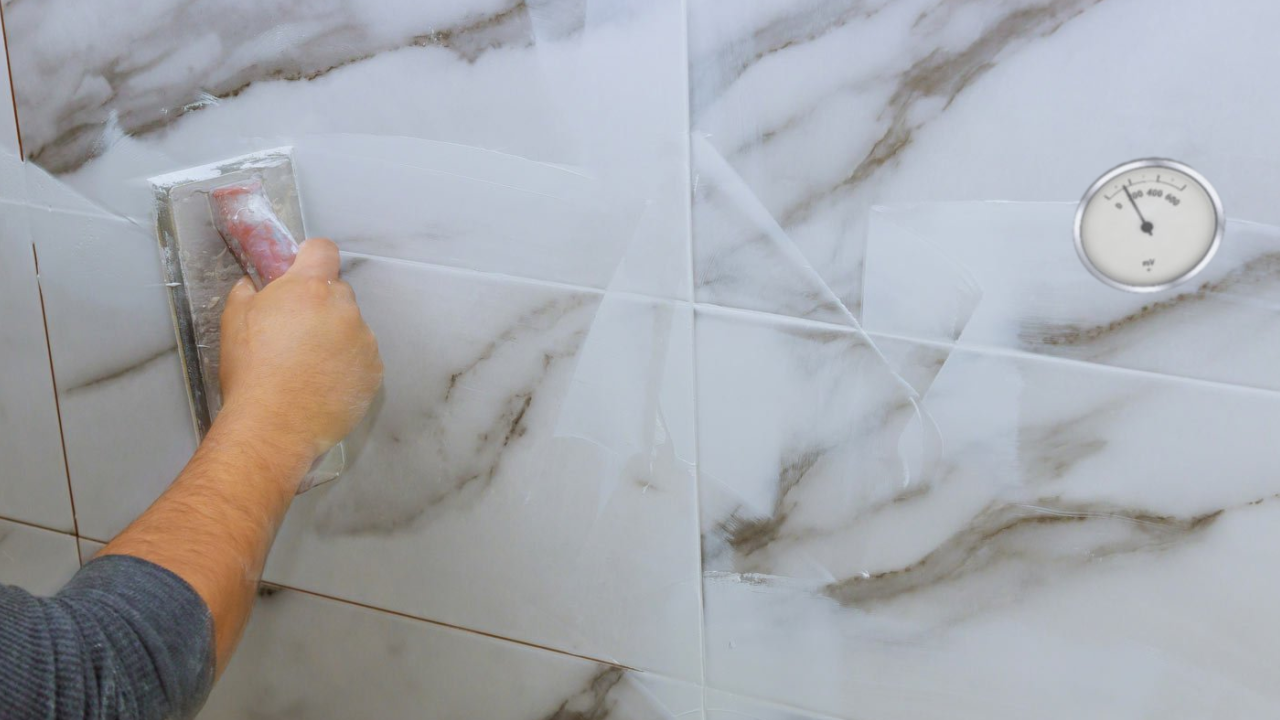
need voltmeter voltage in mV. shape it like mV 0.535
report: mV 150
